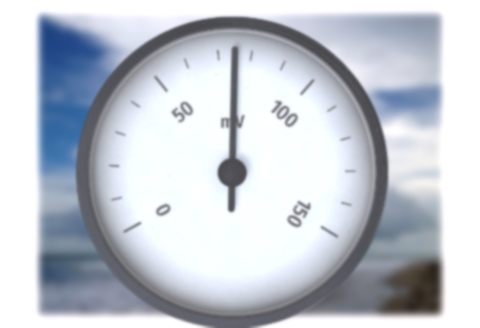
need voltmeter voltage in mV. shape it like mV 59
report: mV 75
